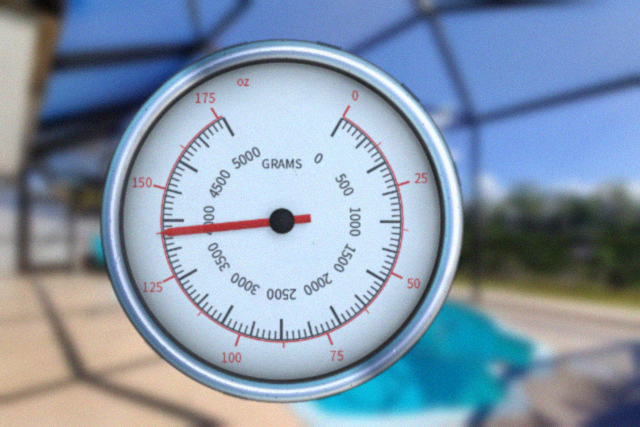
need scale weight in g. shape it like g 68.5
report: g 3900
